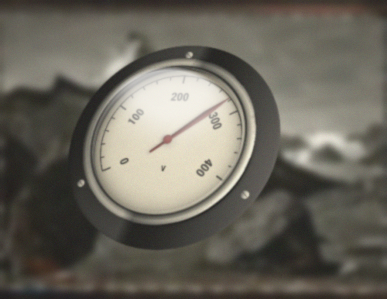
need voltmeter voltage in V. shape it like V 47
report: V 280
